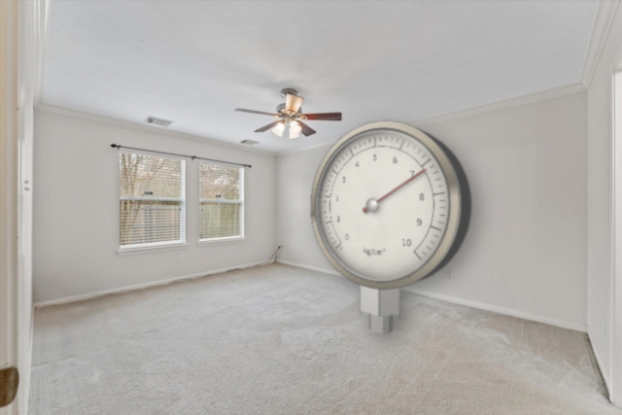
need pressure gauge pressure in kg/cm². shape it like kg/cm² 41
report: kg/cm² 7.2
